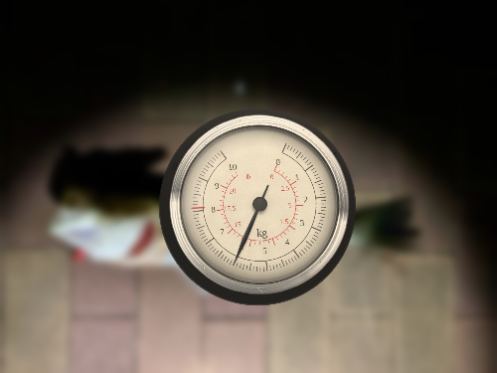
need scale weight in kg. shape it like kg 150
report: kg 6
